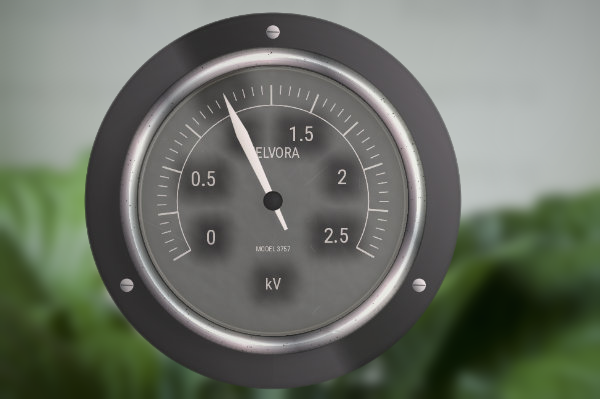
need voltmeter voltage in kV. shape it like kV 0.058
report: kV 1
